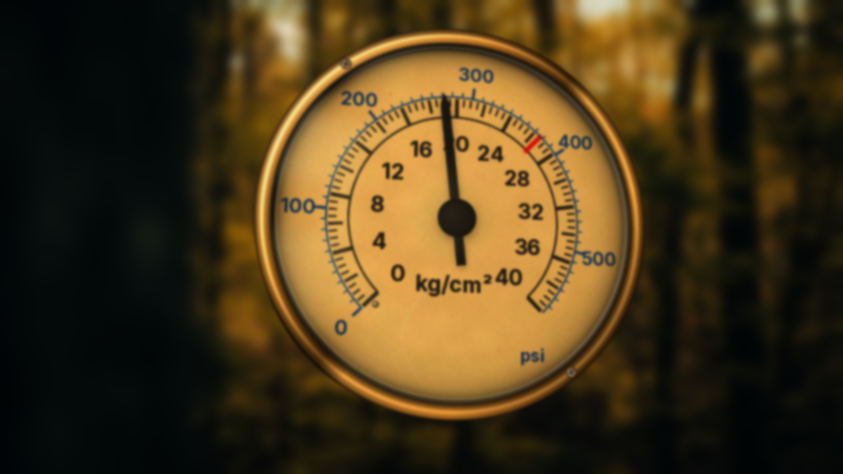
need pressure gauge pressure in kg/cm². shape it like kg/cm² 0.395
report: kg/cm² 19
